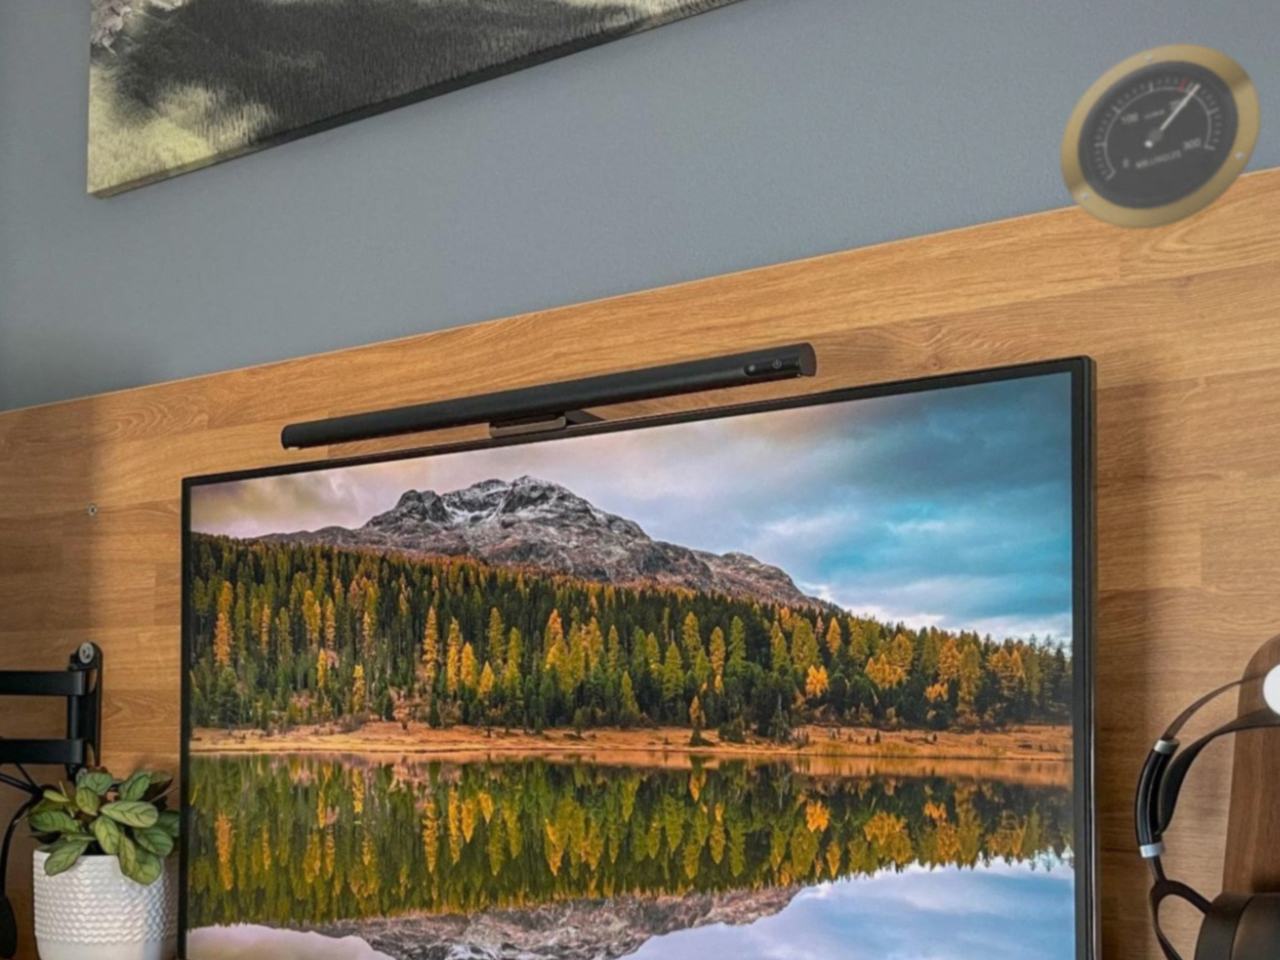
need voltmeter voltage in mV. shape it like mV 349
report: mV 210
